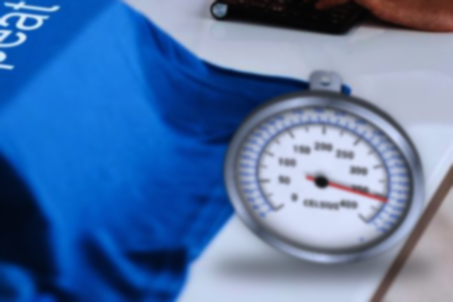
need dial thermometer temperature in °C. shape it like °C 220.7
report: °C 350
